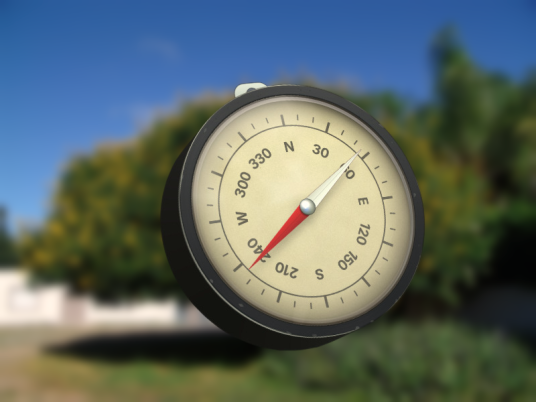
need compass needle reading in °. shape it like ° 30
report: ° 235
